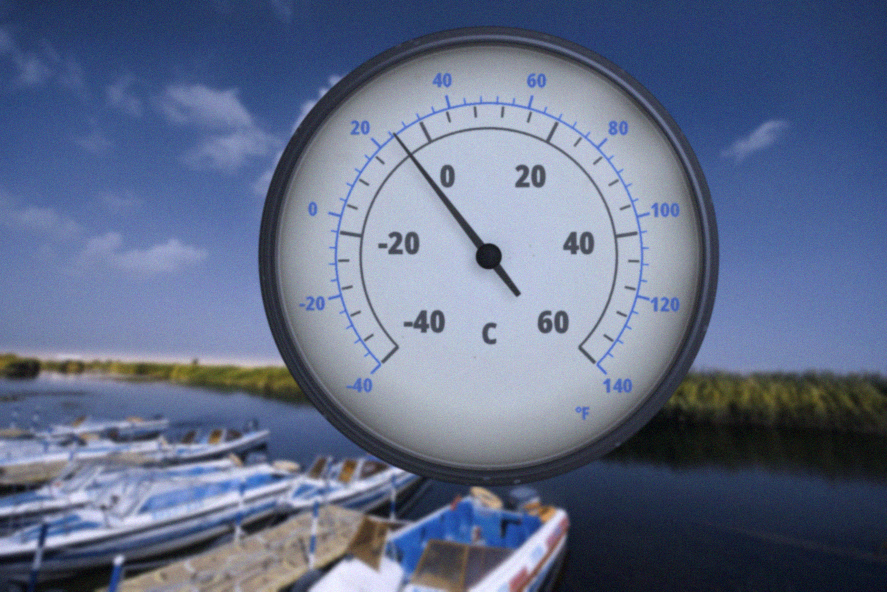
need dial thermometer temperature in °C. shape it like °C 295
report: °C -4
